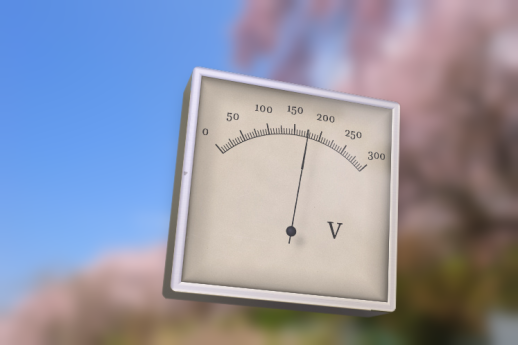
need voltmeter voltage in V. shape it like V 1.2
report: V 175
